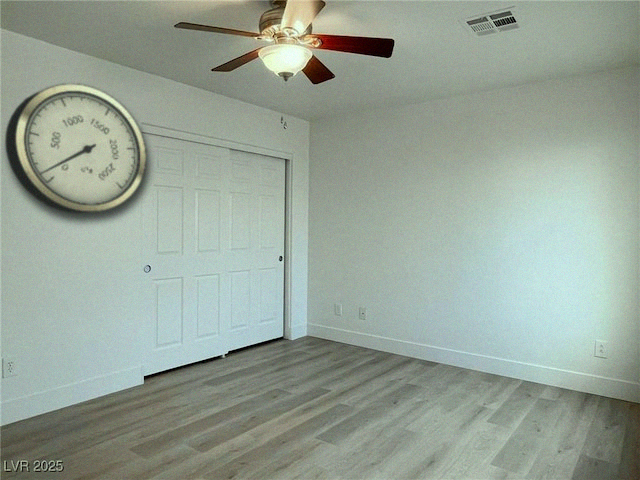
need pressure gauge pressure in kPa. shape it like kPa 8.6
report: kPa 100
